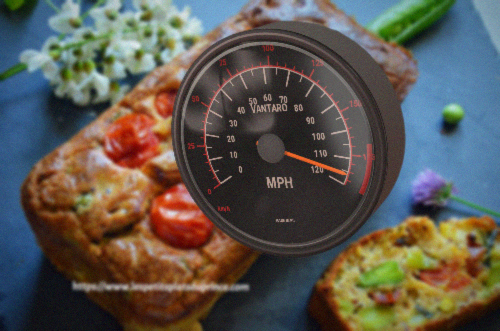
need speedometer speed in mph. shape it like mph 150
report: mph 115
